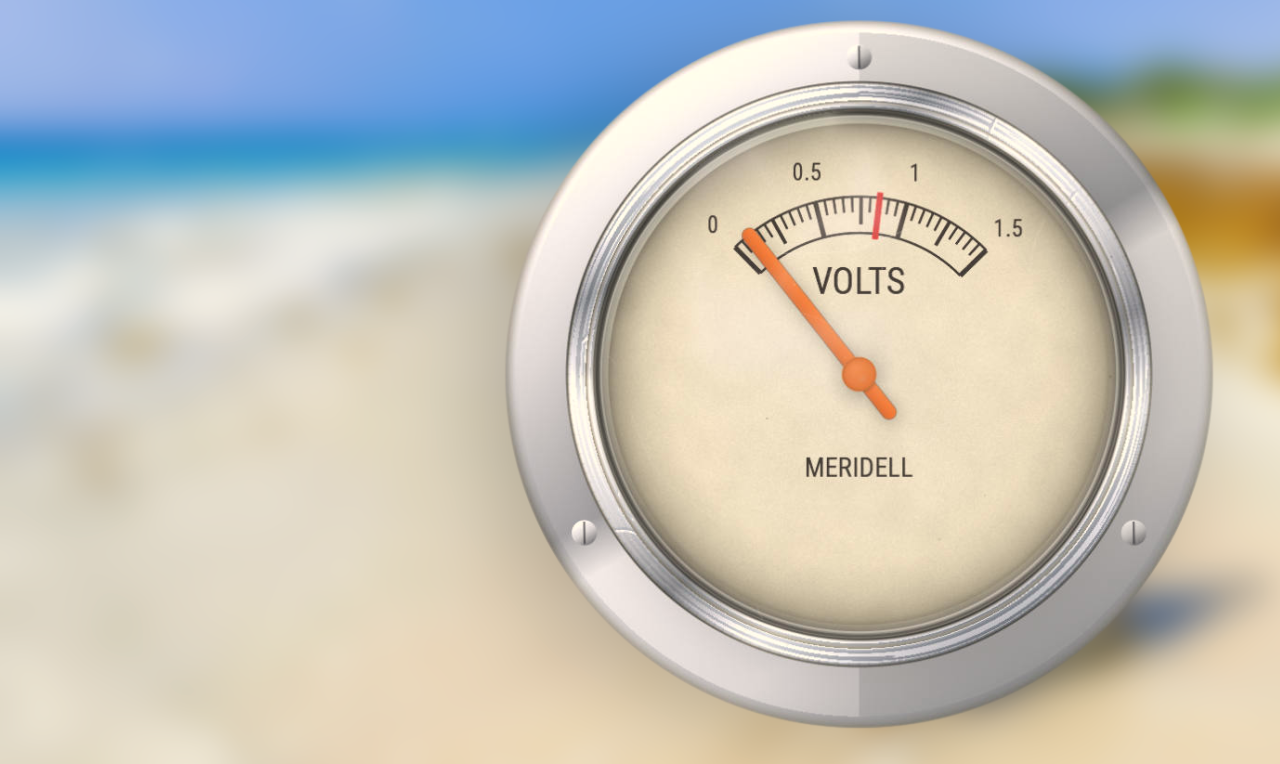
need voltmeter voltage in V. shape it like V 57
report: V 0.1
